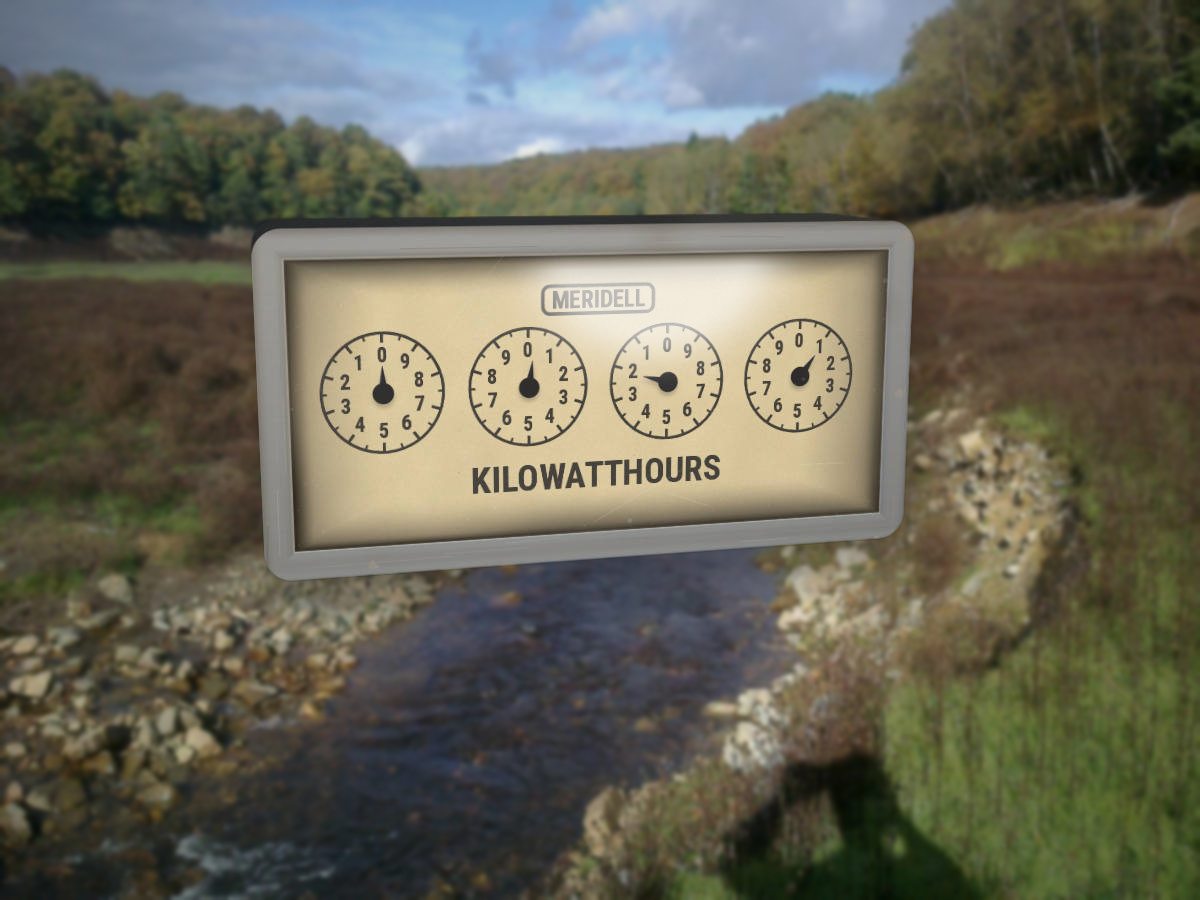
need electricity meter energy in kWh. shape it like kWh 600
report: kWh 21
